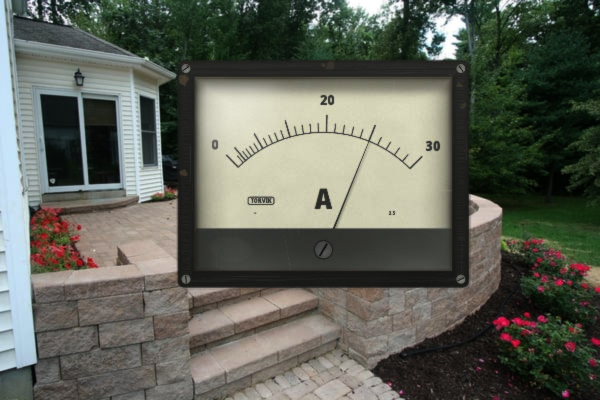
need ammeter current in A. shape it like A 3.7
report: A 25
